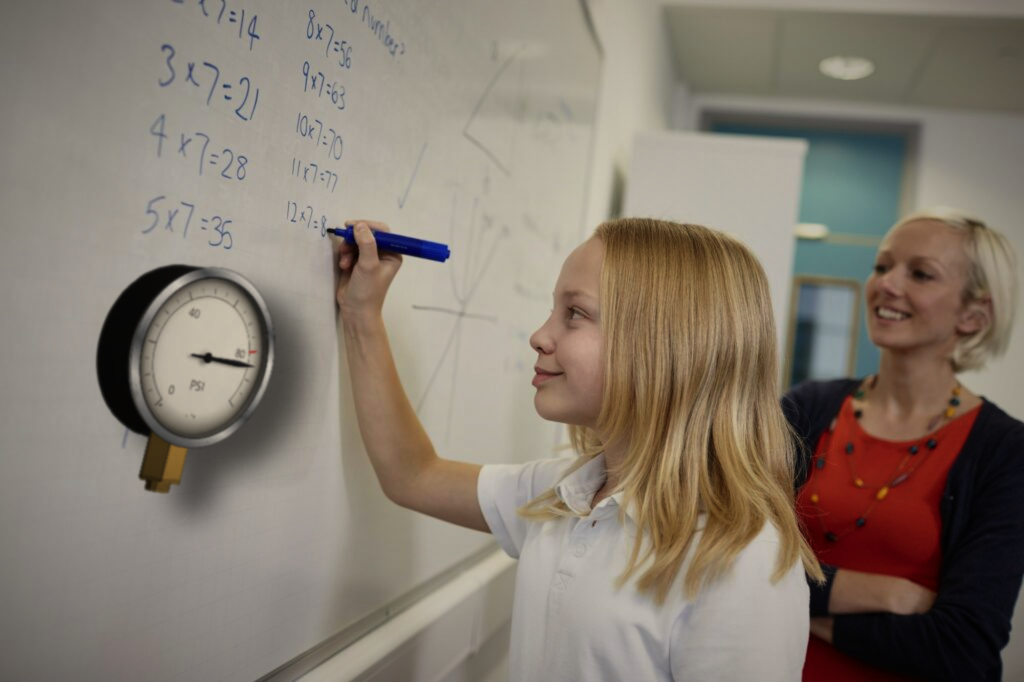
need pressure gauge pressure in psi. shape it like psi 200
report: psi 85
